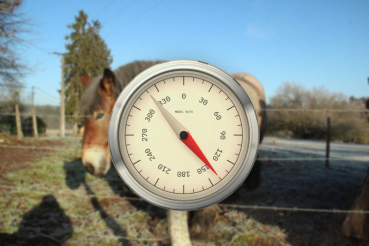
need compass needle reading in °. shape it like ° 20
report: ° 140
